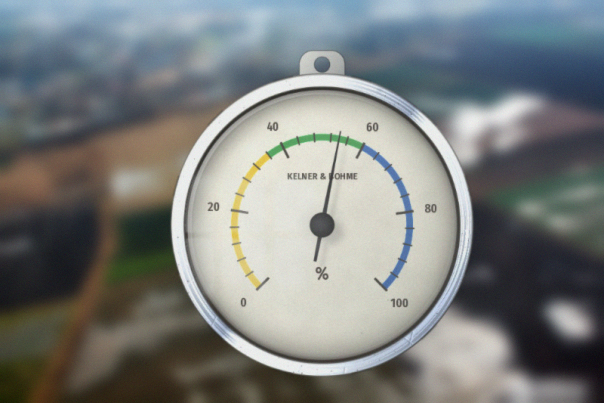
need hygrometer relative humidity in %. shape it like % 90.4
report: % 54
